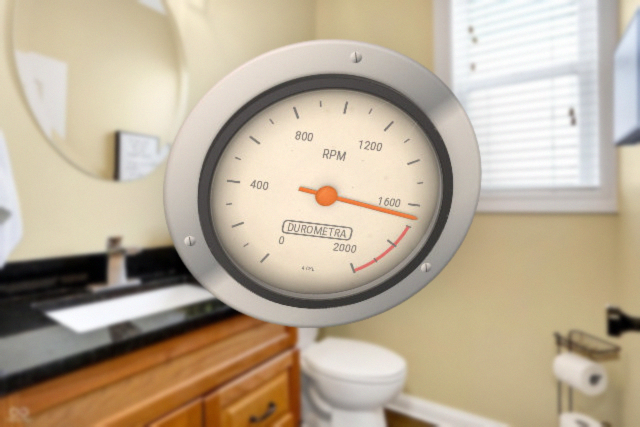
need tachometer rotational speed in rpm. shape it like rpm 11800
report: rpm 1650
